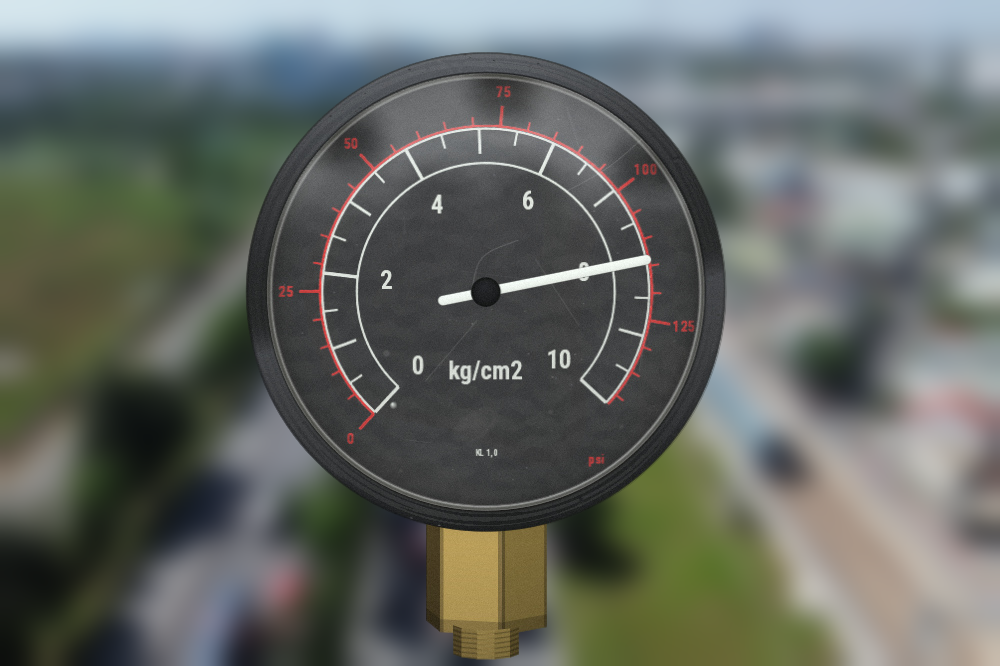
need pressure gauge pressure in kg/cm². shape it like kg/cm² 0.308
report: kg/cm² 8
